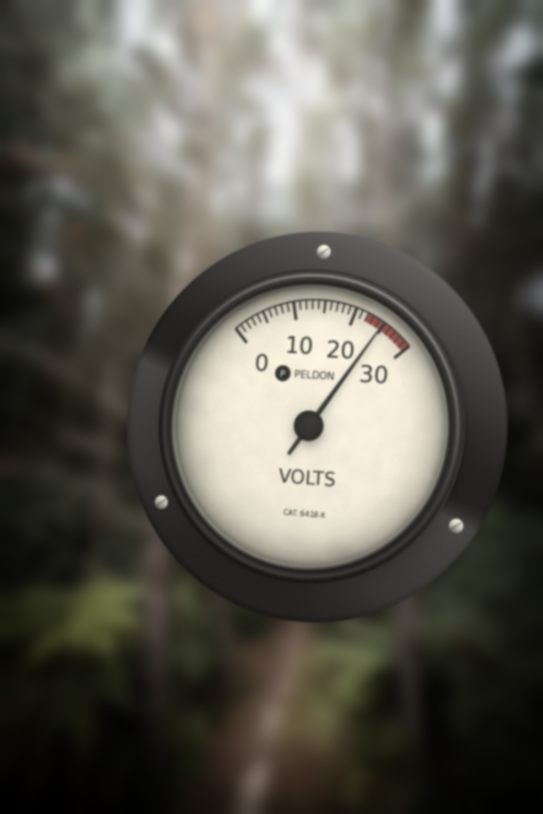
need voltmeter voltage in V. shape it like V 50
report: V 25
